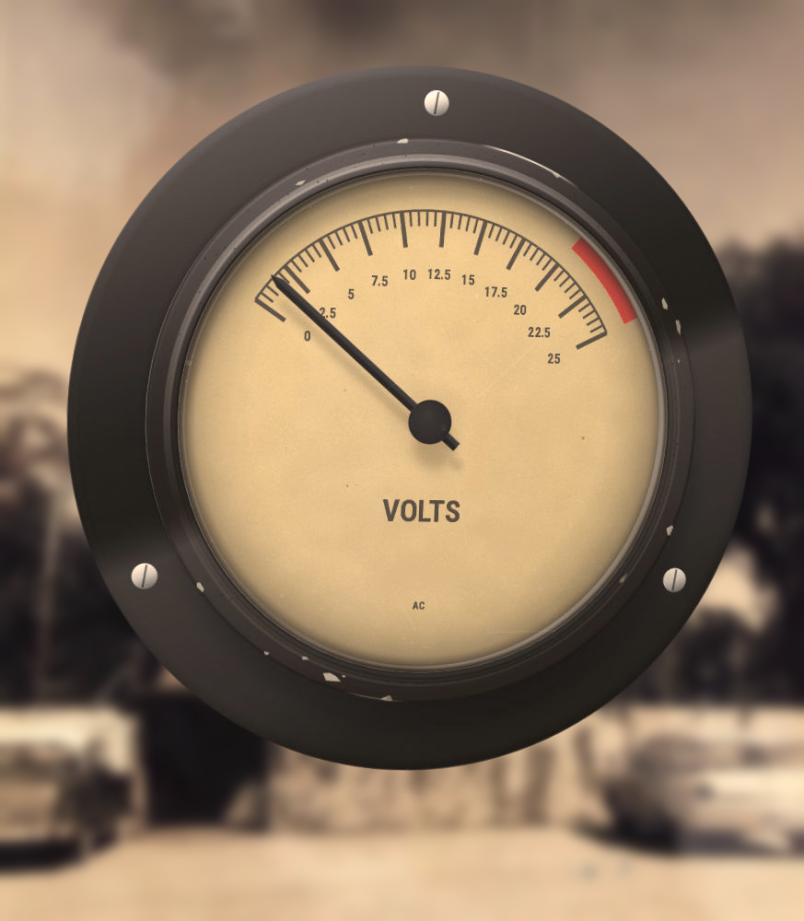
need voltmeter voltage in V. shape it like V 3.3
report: V 1.5
